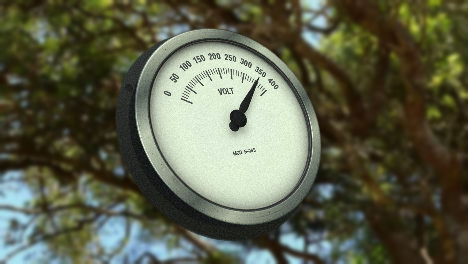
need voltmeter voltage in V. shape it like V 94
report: V 350
